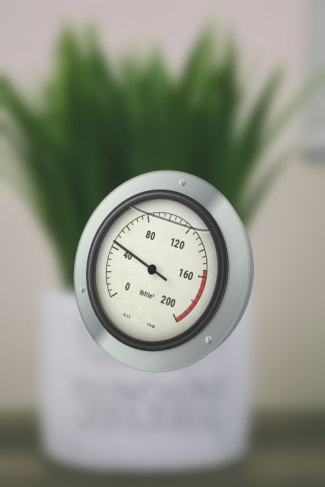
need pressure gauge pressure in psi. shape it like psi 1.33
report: psi 45
